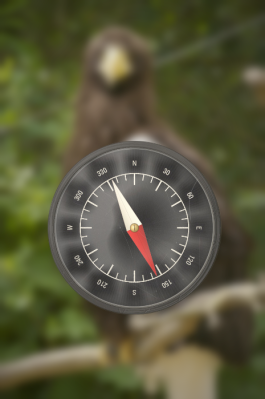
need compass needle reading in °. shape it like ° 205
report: ° 155
